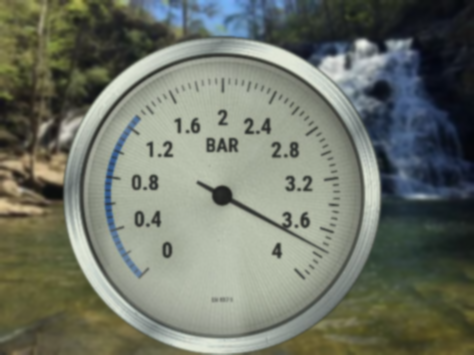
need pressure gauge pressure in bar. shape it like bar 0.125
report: bar 3.75
